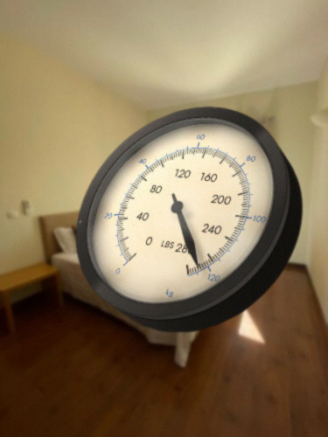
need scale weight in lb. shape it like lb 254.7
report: lb 270
